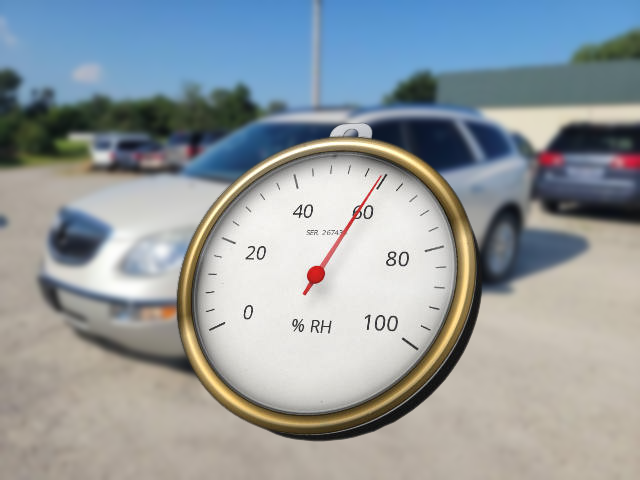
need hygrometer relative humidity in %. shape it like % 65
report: % 60
